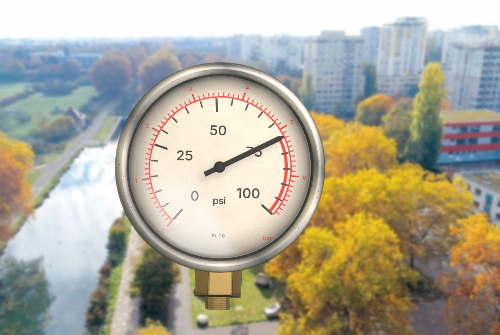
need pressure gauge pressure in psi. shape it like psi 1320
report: psi 75
